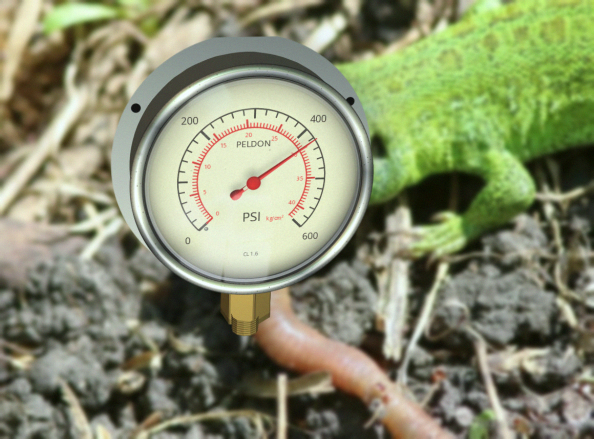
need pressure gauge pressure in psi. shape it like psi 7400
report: psi 420
